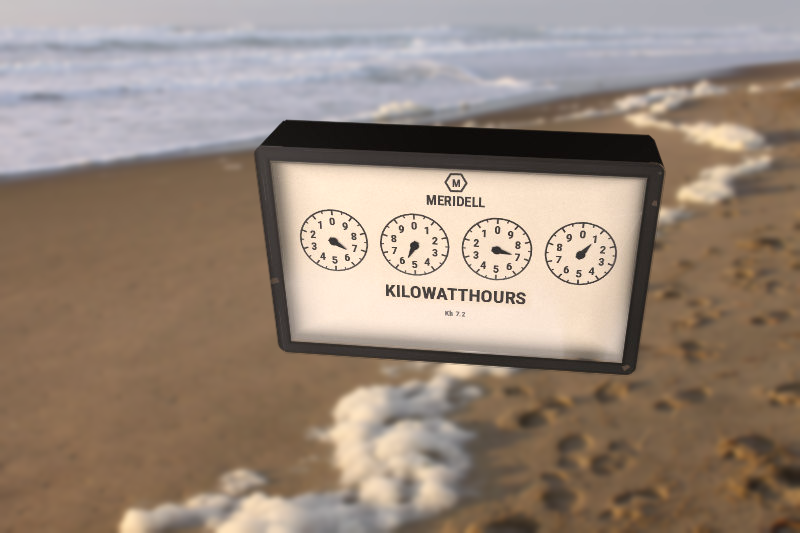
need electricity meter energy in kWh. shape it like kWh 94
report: kWh 6571
